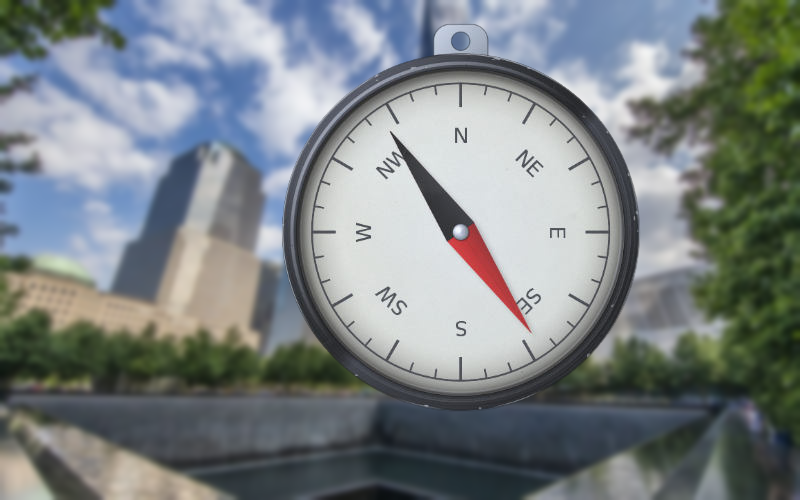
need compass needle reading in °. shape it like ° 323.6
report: ° 145
